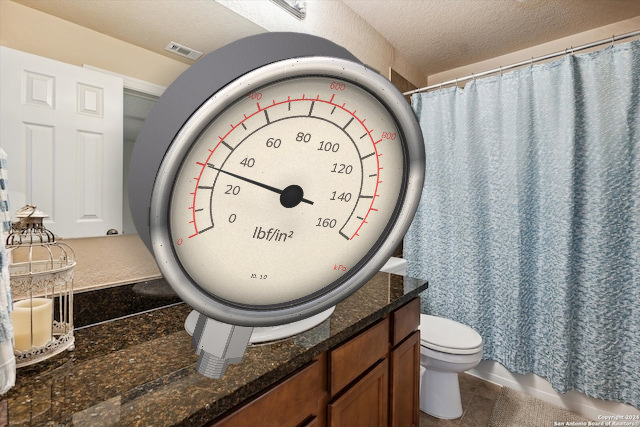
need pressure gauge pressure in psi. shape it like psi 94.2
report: psi 30
